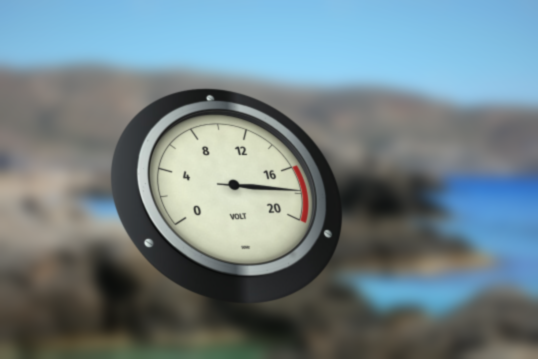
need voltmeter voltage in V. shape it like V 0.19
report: V 18
